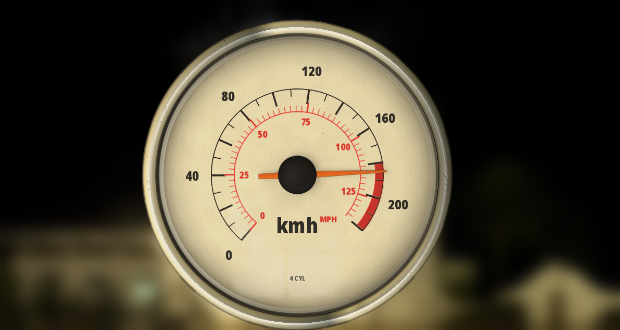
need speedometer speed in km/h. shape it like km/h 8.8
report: km/h 185
